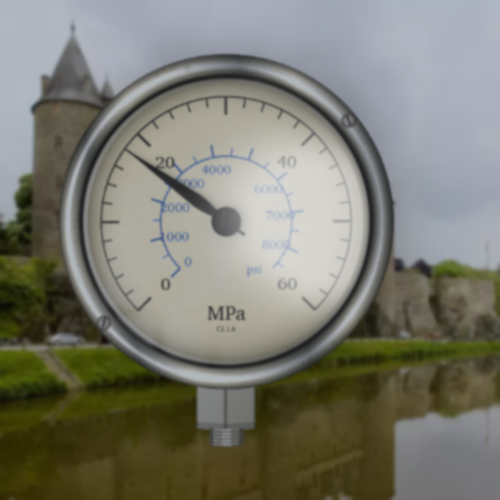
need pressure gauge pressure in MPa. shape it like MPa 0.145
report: MPa 18
